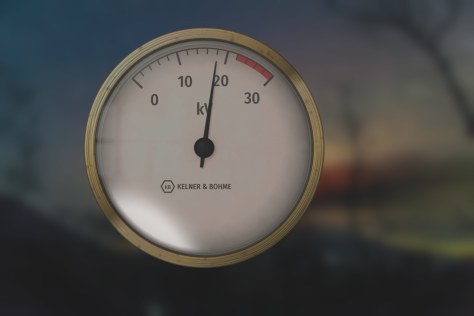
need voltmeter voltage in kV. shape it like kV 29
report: kV 18
